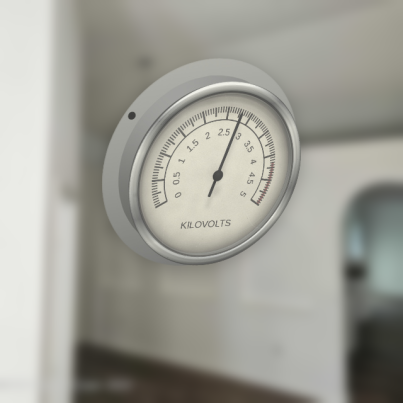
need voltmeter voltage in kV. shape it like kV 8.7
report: kV 2.75
